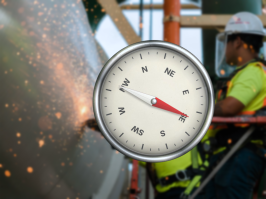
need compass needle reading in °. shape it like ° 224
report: ° 130
